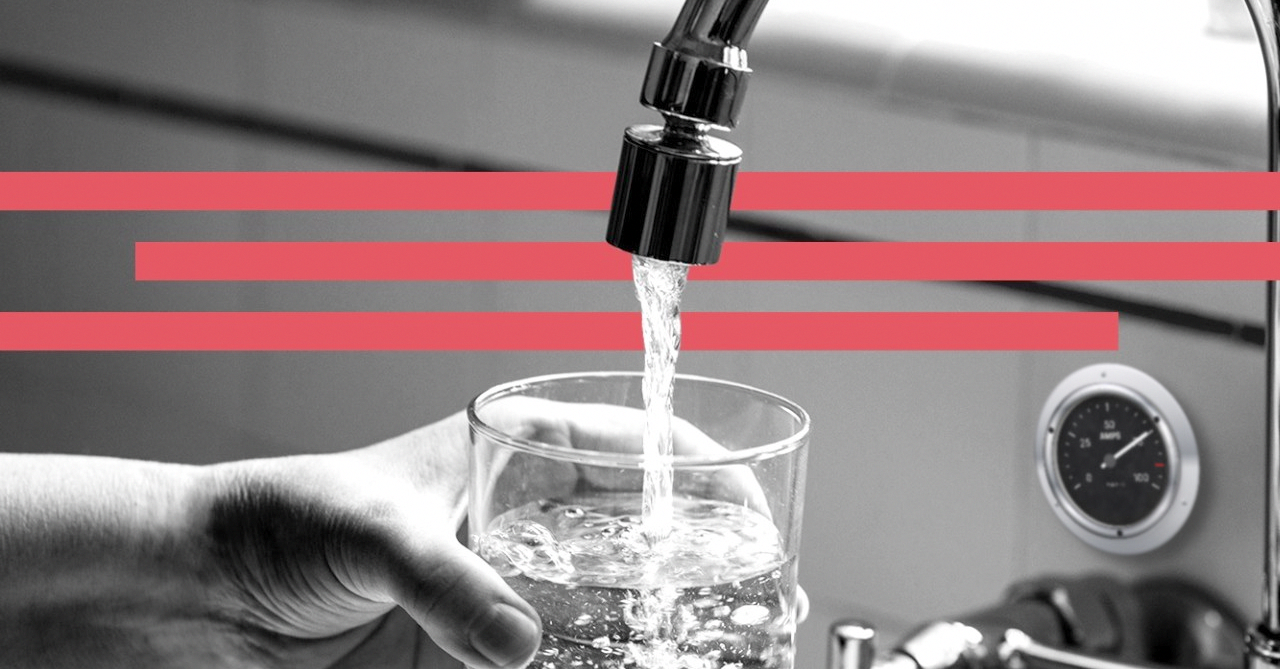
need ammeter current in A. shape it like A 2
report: A 75
